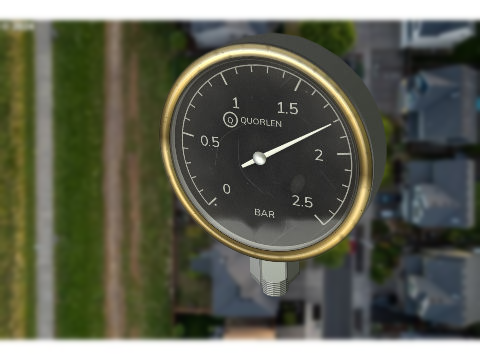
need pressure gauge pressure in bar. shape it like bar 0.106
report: bar 1.8
